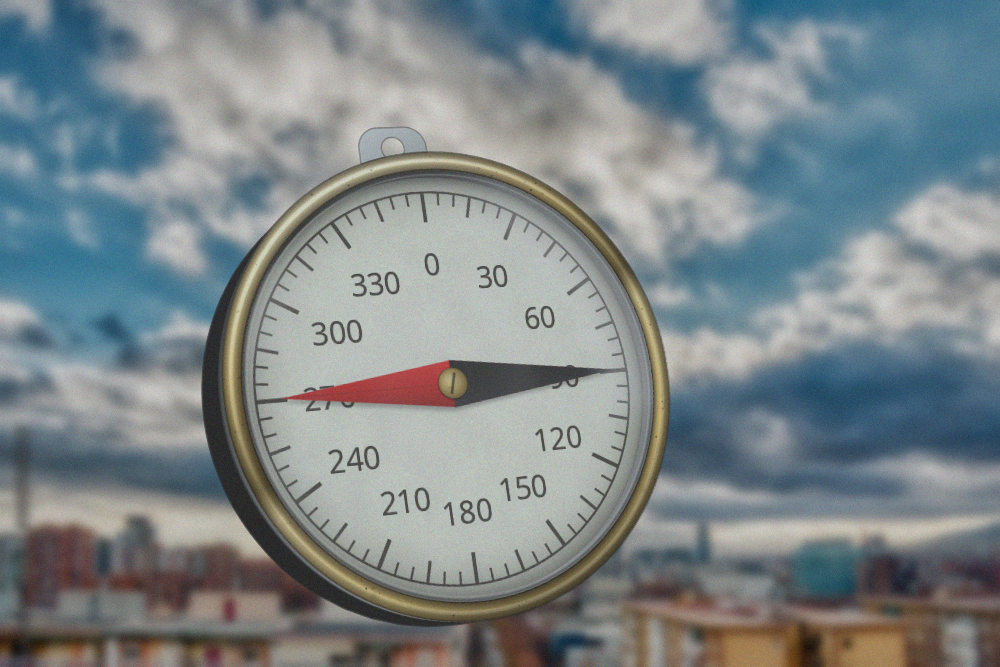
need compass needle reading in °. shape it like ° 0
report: ° 270
